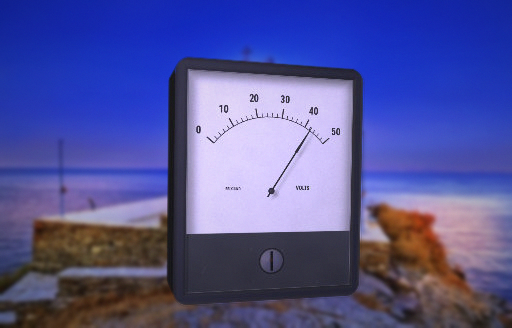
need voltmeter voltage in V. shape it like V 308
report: V 42
